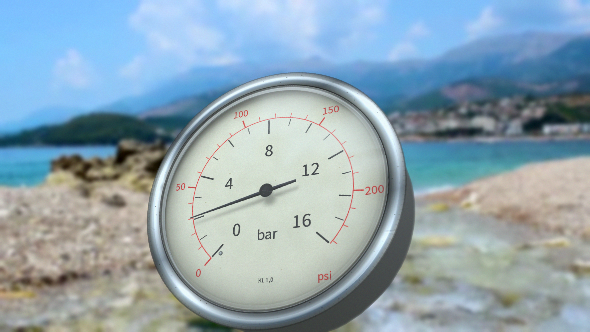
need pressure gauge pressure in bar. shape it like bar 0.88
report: bar 2
